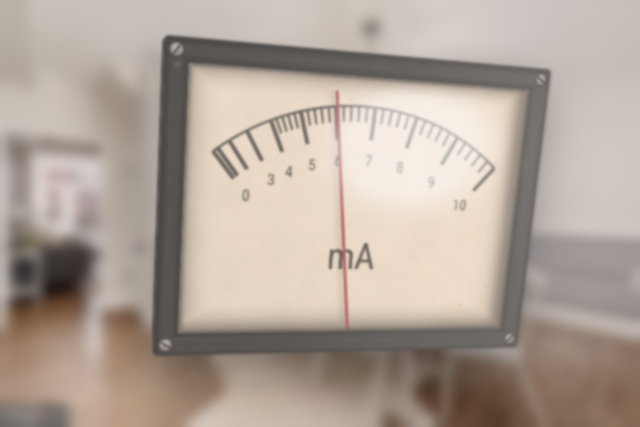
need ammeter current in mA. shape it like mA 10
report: mA 6
